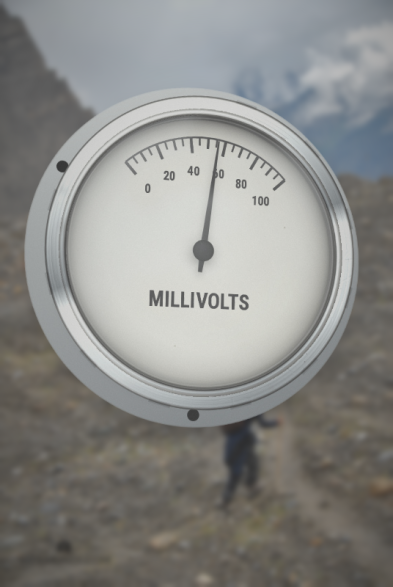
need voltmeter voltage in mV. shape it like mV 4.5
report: mV 55
